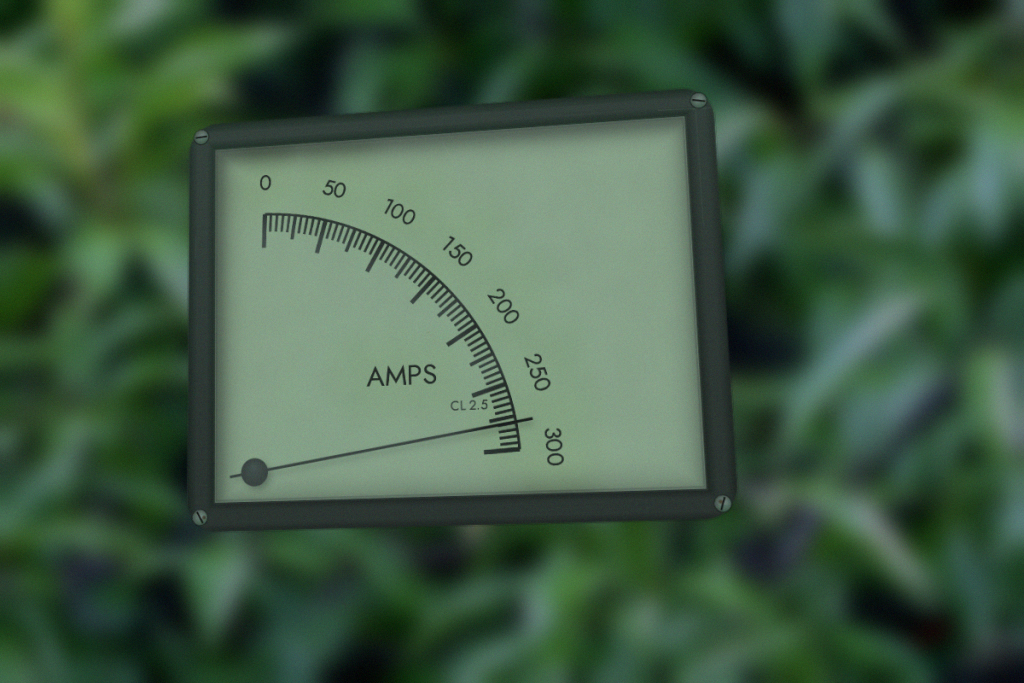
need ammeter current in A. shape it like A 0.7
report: A 280
